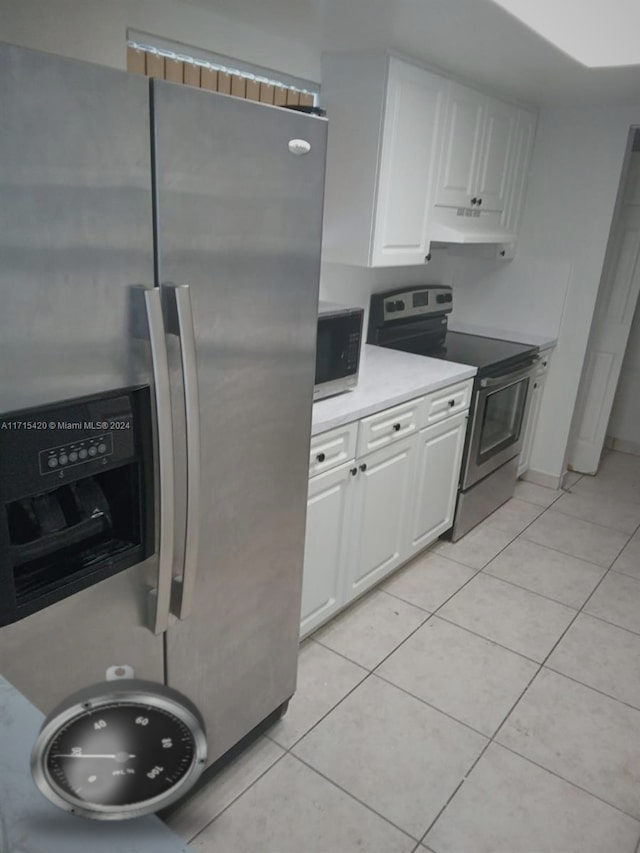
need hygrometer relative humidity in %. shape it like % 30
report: % 20
